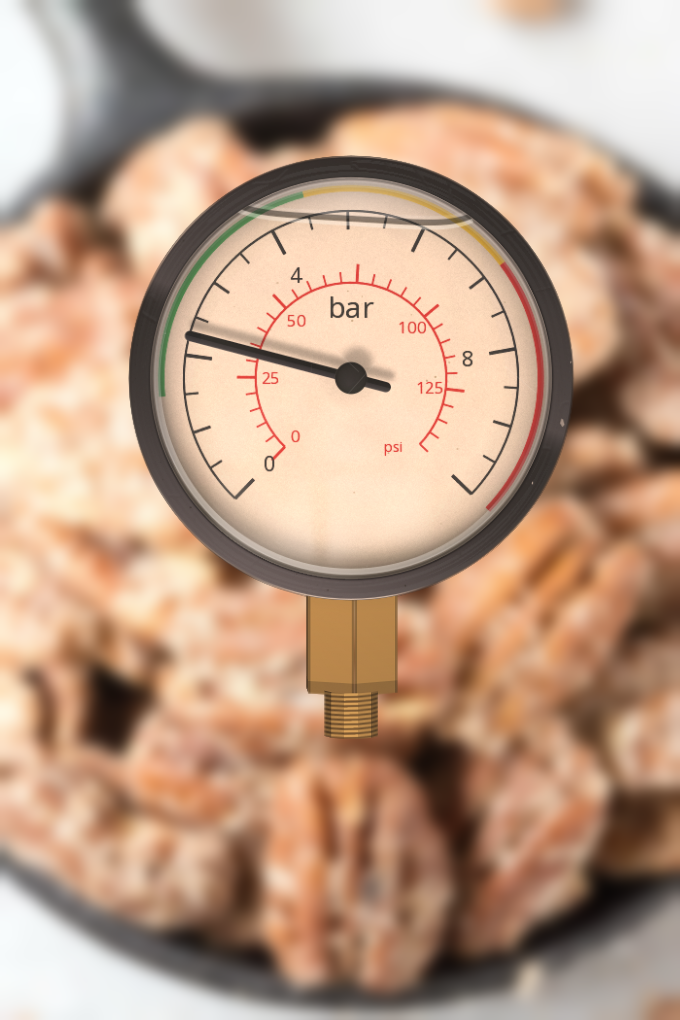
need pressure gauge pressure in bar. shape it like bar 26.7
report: bar 2.25
